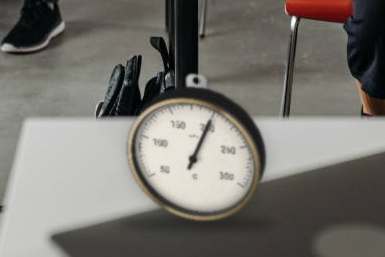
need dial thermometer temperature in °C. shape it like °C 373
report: °C 200
